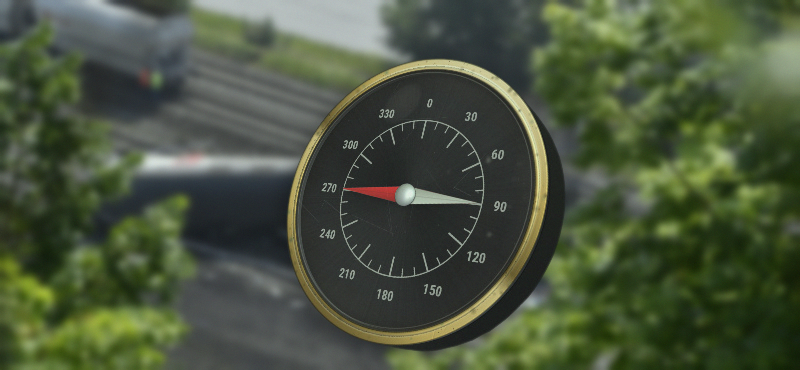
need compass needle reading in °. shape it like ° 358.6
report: ° 270
